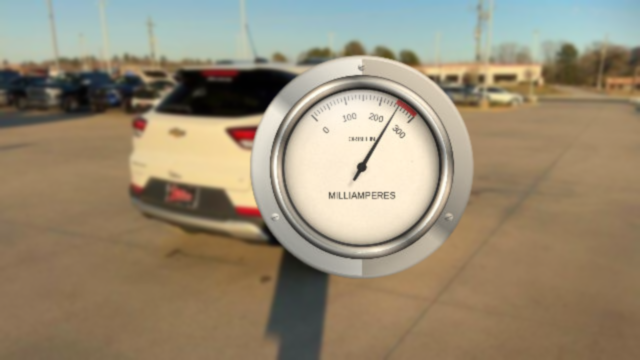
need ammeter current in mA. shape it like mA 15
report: mA 250
